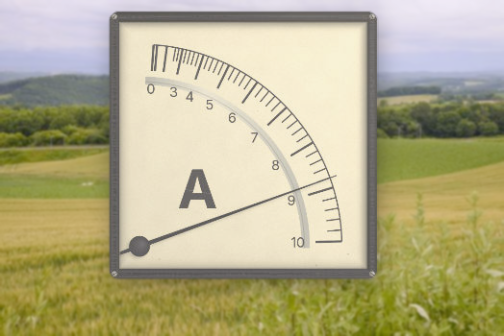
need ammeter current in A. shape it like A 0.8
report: A 8.8
